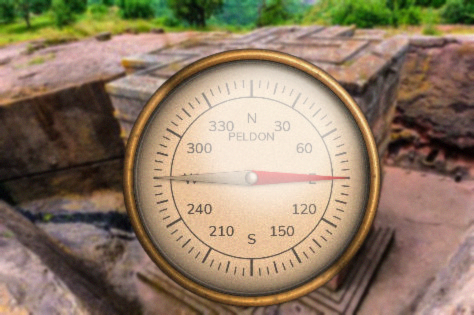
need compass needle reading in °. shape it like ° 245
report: ° 90
